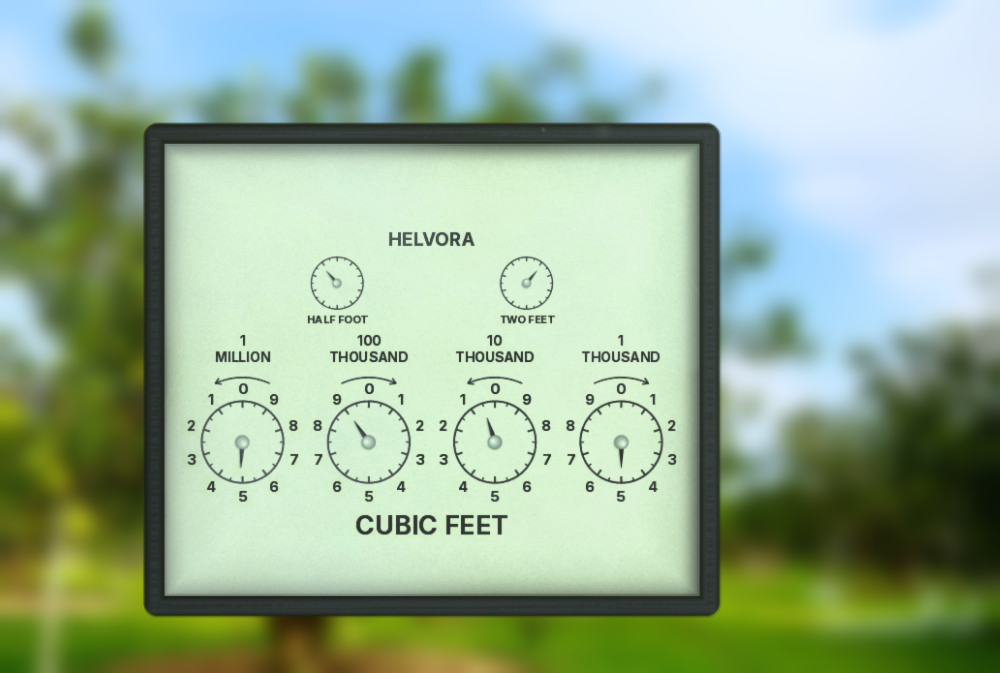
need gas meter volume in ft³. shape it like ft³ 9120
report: ft³ 490500
